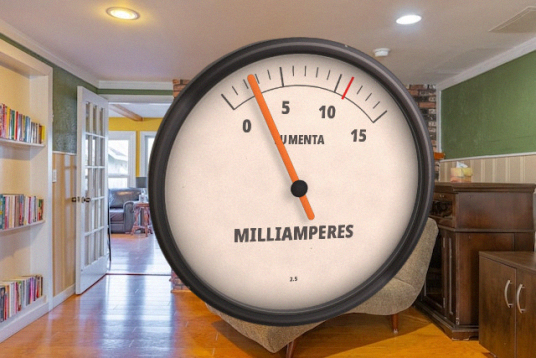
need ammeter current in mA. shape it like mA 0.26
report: mA 2.5
